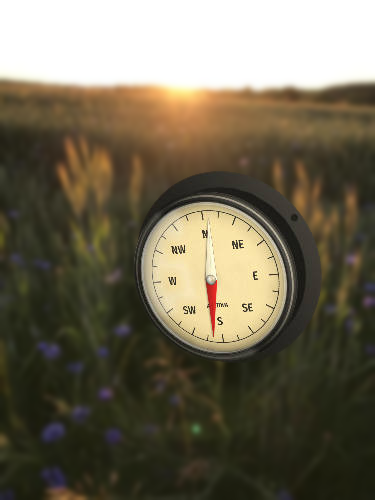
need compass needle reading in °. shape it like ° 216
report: ° 187.5
